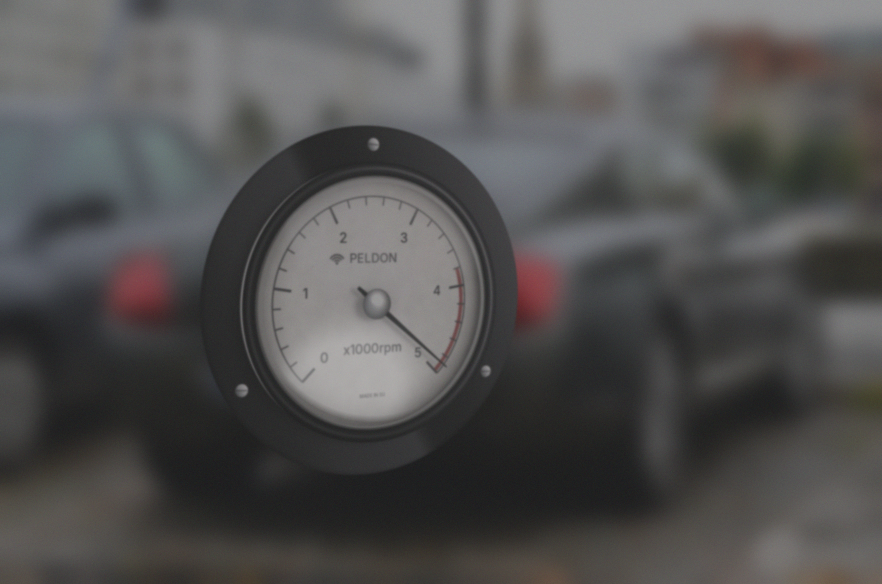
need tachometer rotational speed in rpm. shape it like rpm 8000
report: rpm 4900
